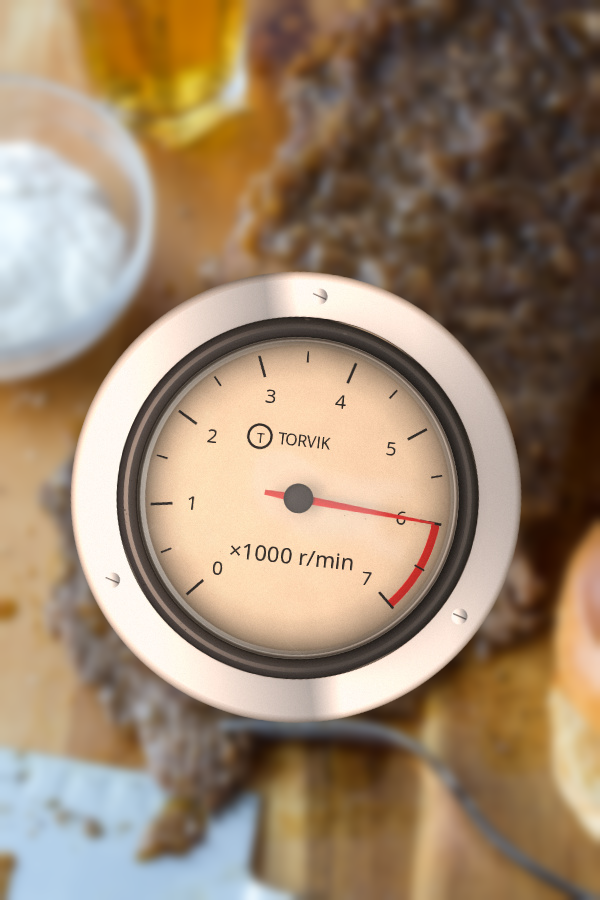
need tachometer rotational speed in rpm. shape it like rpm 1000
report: rpm 6000
